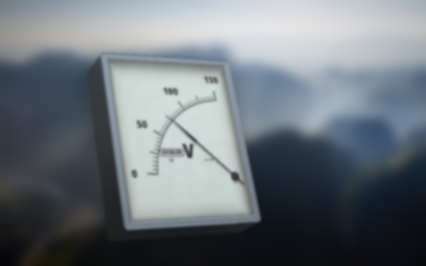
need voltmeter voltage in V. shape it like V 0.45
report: V 75
